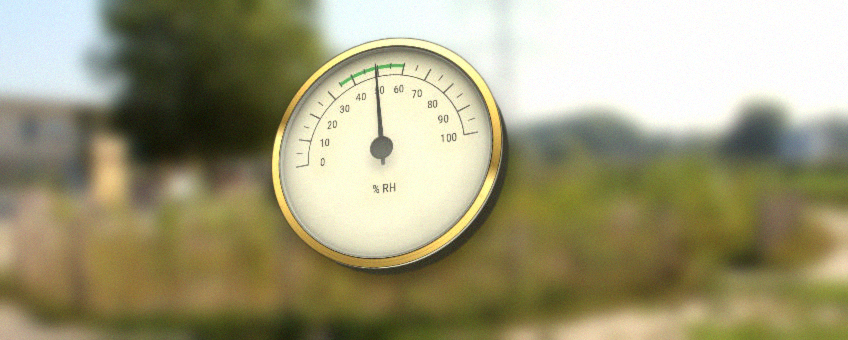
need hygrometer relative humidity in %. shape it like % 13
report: % 50
